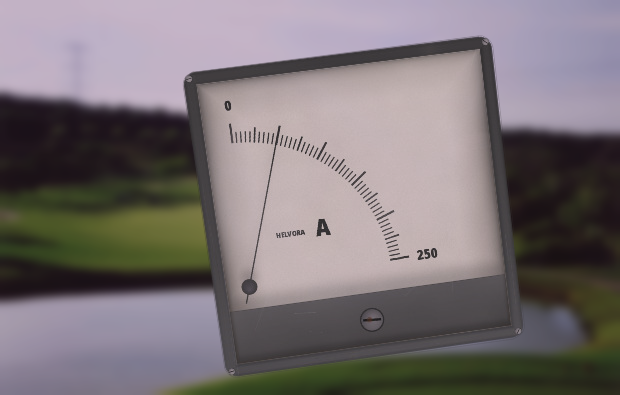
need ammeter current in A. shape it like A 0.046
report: A 50
